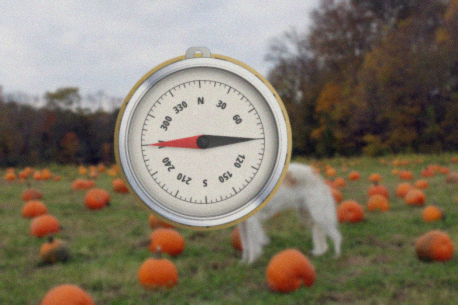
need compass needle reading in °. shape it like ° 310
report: ° 270
